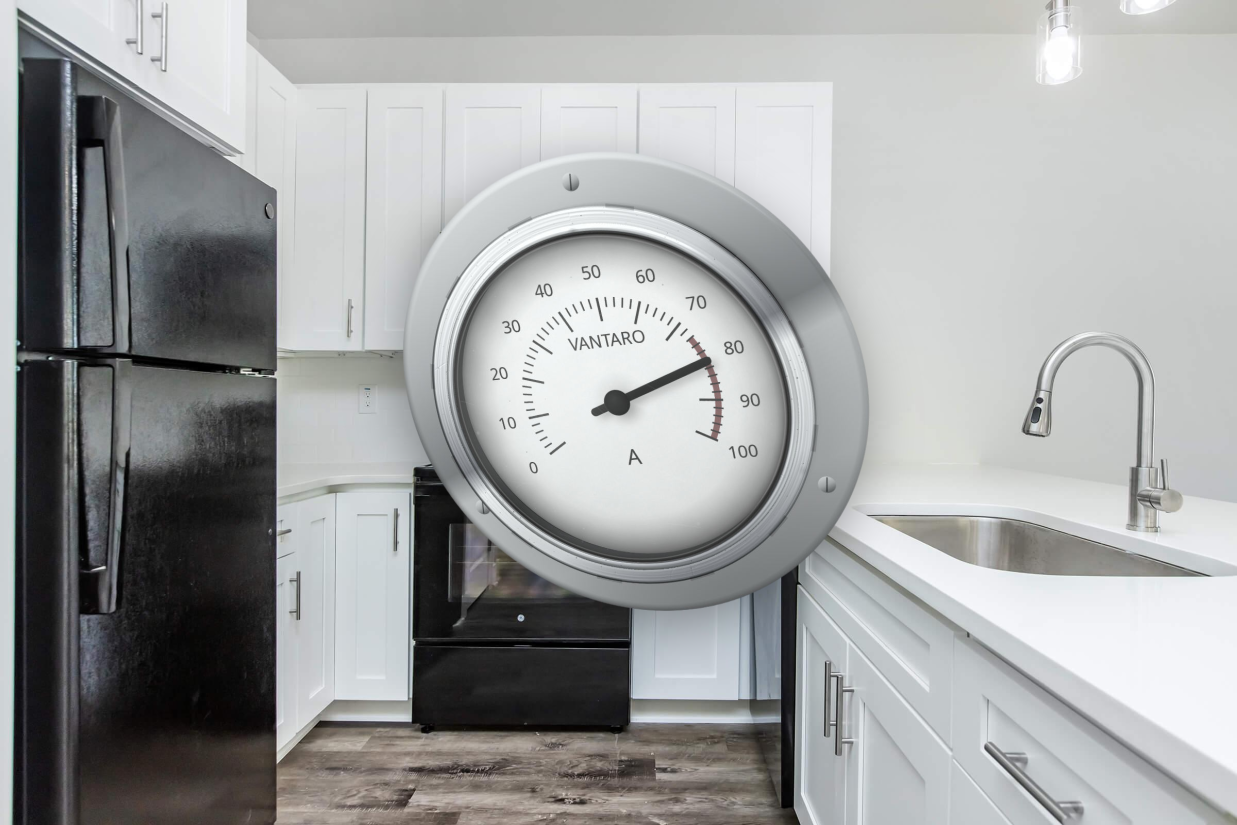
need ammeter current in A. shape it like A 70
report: A 80
